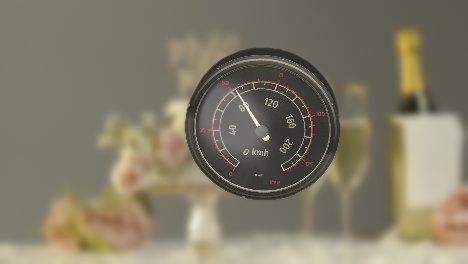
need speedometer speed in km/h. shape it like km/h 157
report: km/h 85
